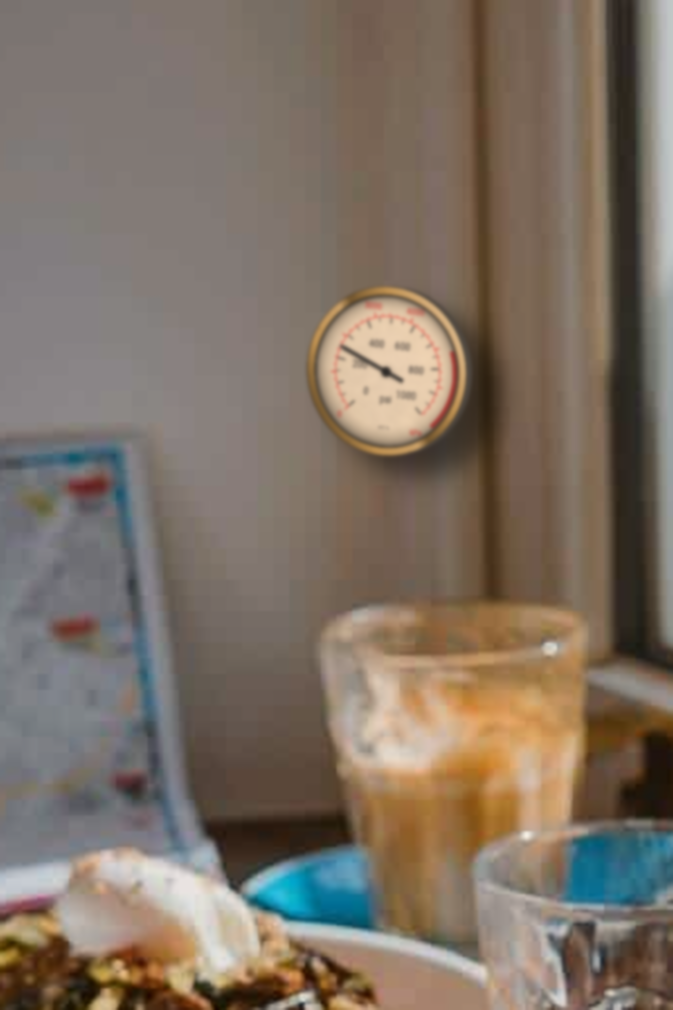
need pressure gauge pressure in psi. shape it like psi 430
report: psi 250
